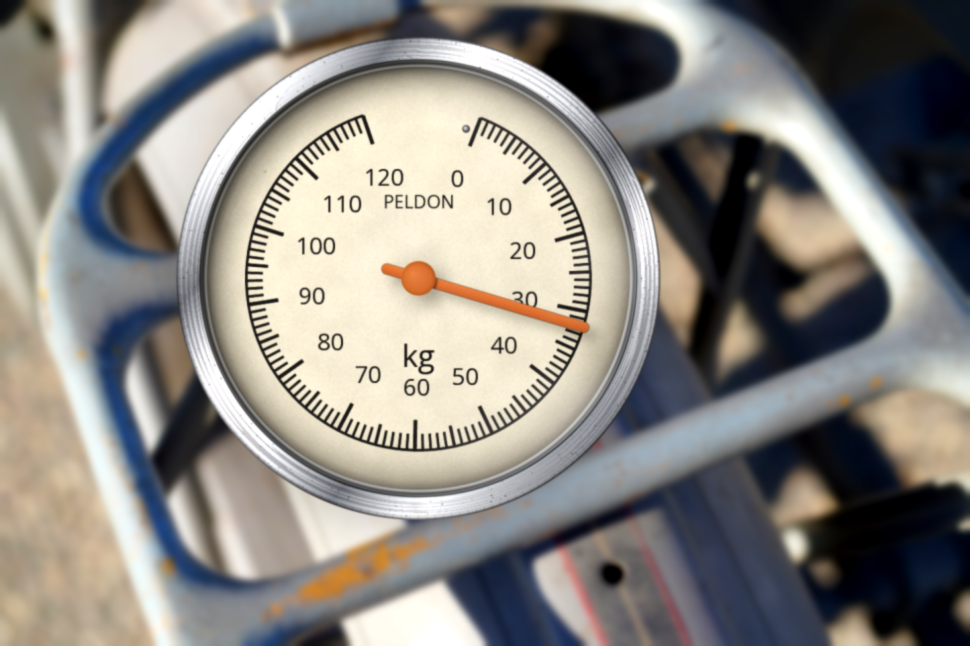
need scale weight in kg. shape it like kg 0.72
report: kg 32
